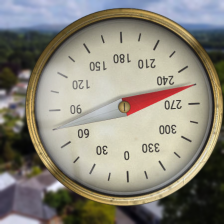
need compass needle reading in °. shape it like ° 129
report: ° 255
